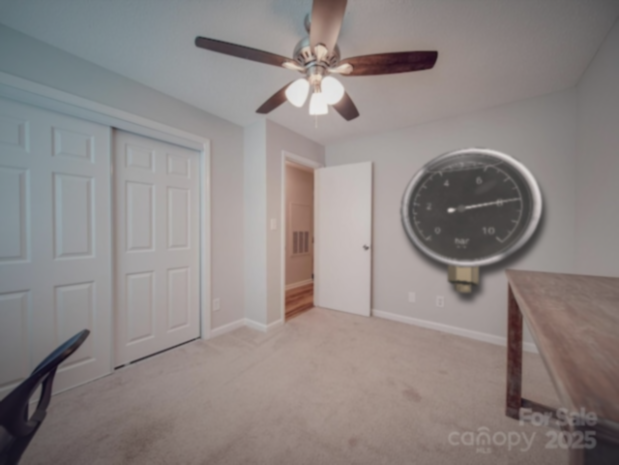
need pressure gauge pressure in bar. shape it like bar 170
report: bar 8
